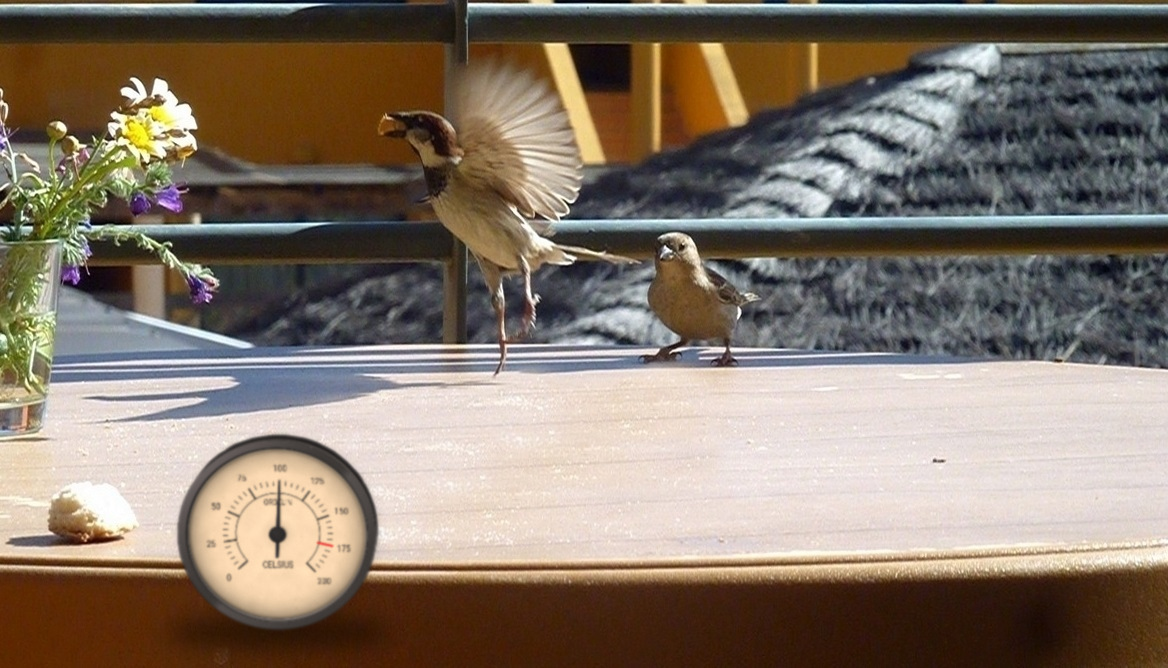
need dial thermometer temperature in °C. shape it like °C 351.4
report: °C 100
